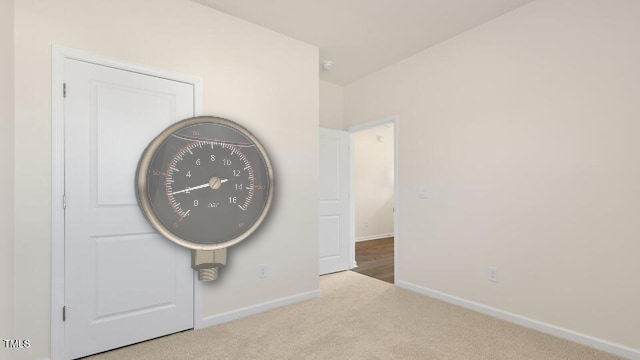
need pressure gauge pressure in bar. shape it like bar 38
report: bar 2
